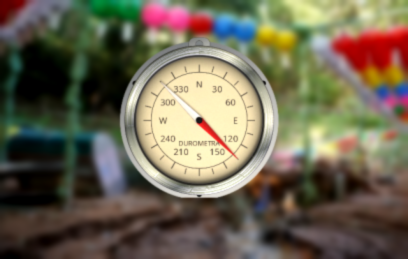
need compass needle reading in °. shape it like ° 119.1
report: ° 135
